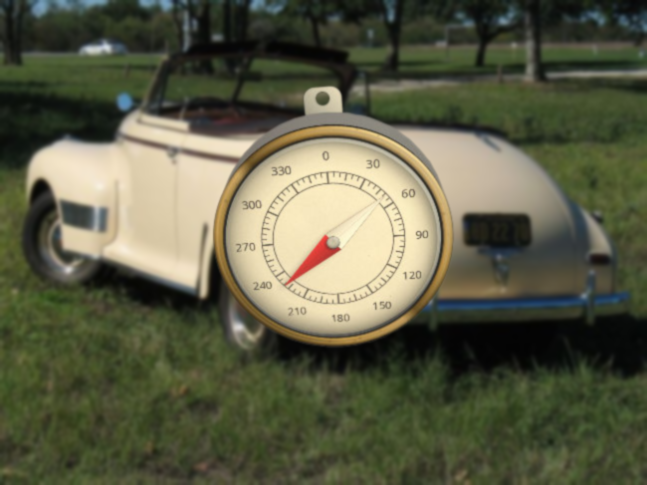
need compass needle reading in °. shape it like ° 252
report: ° 230
